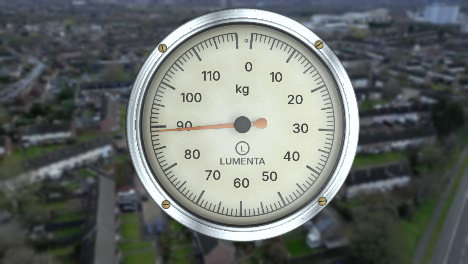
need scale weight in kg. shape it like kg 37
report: kg 89
